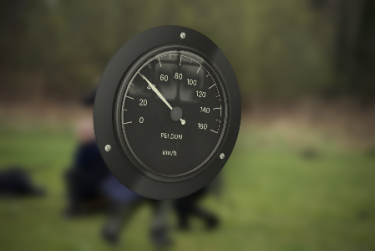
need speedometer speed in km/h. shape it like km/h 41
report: km/h 40
